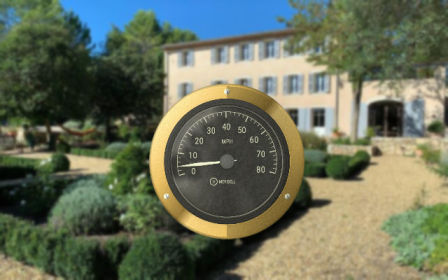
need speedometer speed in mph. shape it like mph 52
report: mph 4
